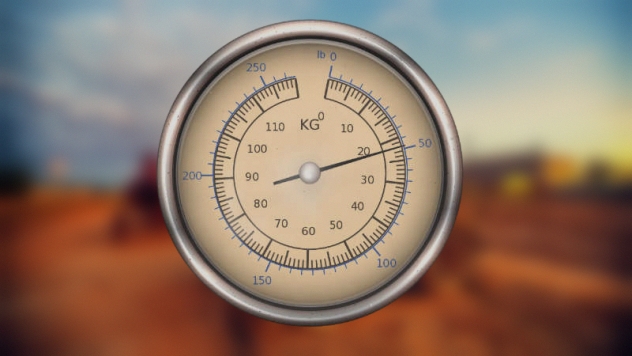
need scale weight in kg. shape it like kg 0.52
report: kg 22
